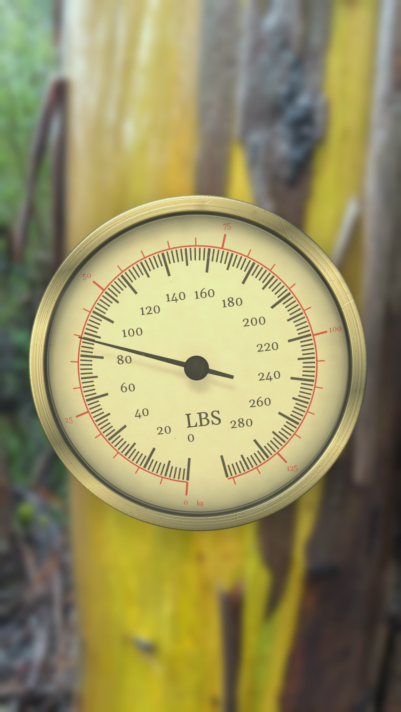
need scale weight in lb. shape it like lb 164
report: lb 88
